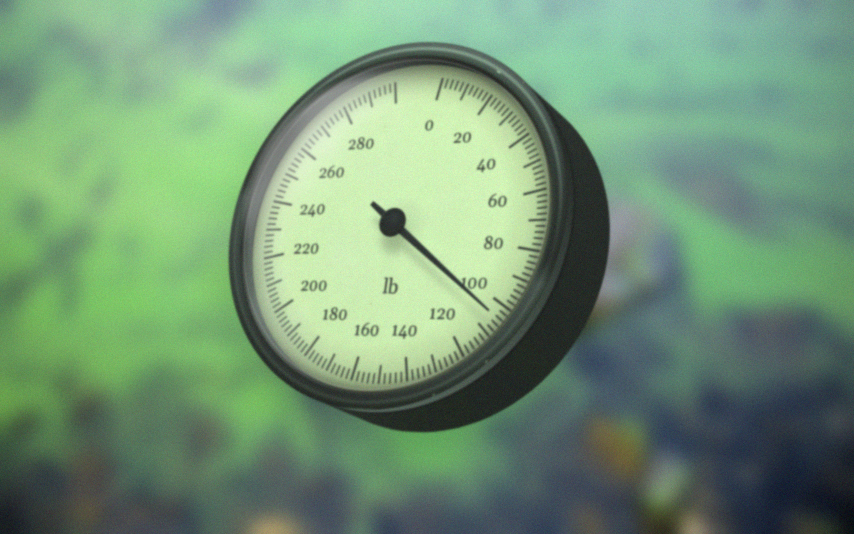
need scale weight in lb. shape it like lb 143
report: lb 104
